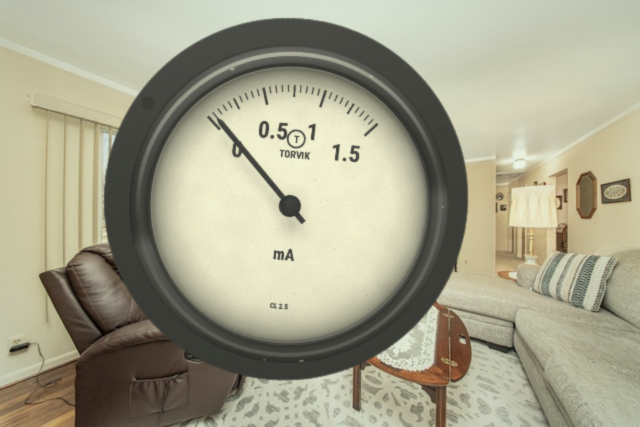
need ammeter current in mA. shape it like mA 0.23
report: mA 0.05
